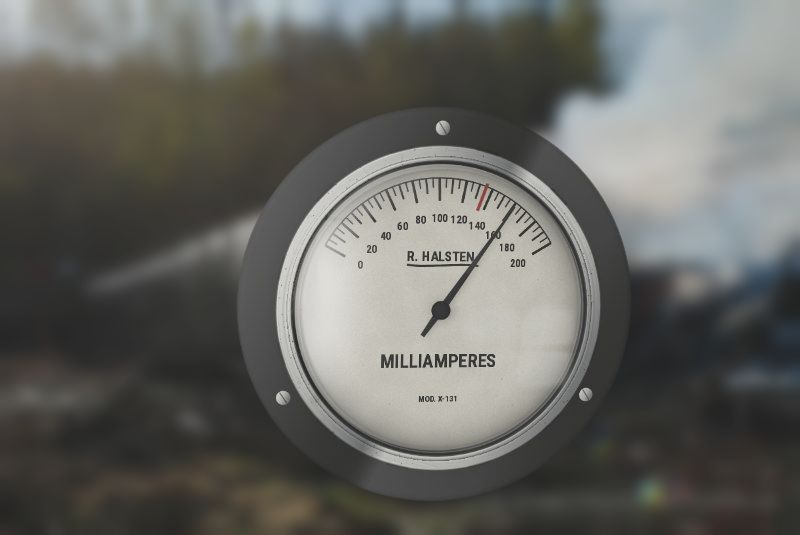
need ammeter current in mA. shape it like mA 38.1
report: mA 160
